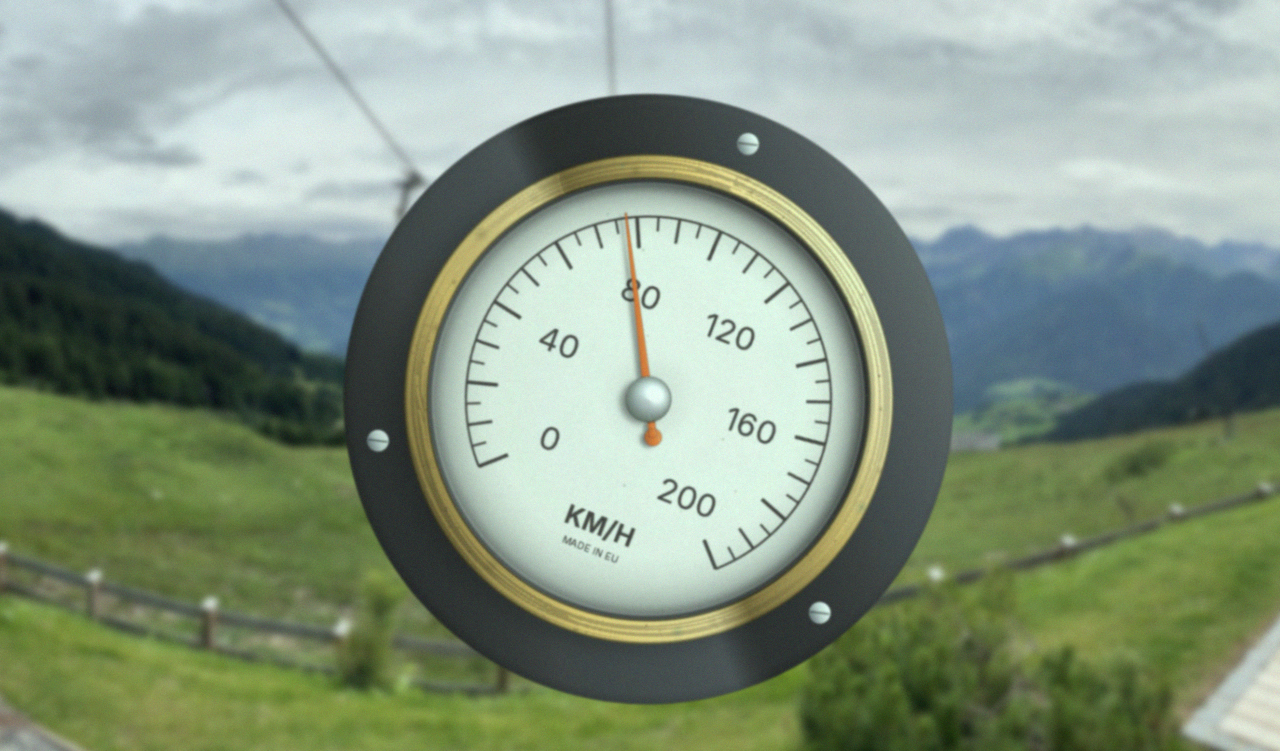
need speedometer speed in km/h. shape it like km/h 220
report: km/h 77.5
